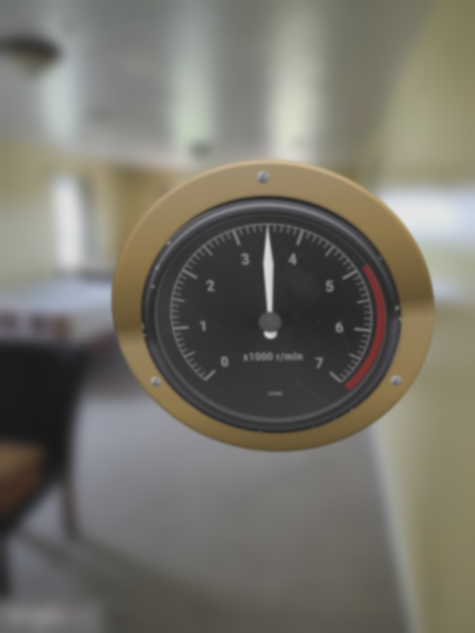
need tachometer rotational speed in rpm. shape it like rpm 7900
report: rpm 3500
